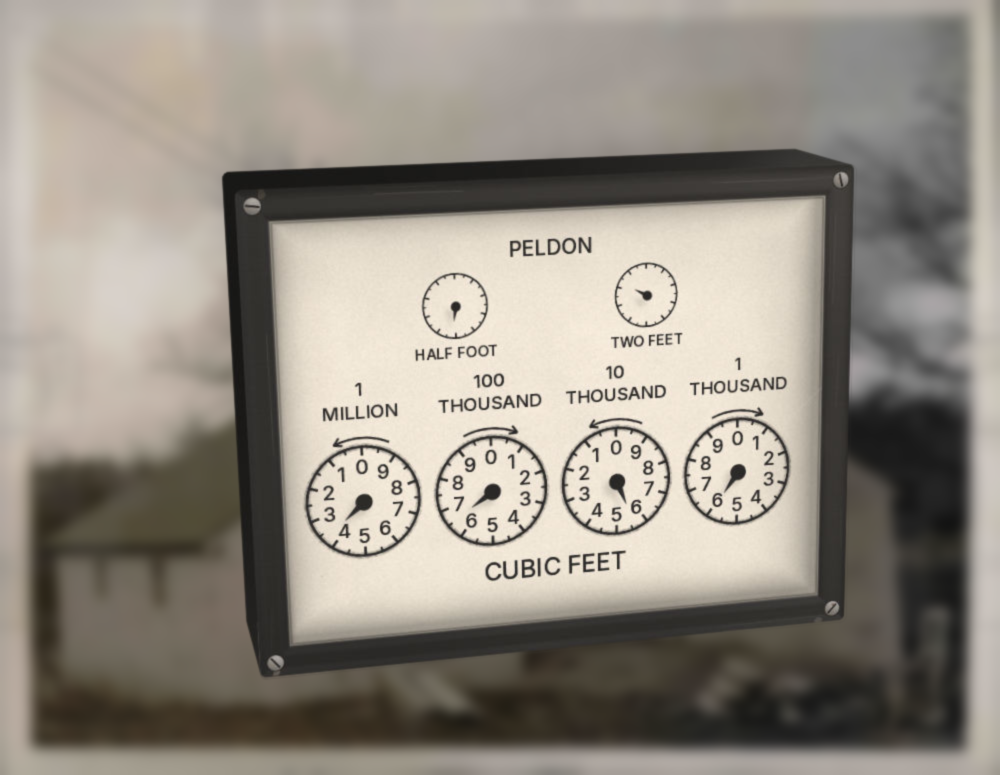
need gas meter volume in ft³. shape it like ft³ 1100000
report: ft³ 365600
